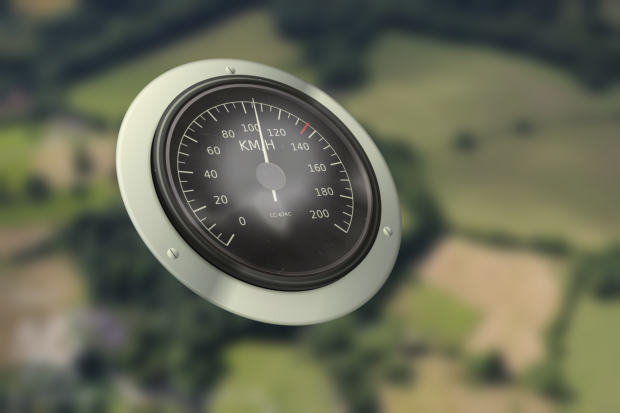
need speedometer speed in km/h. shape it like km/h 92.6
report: km/h 105
